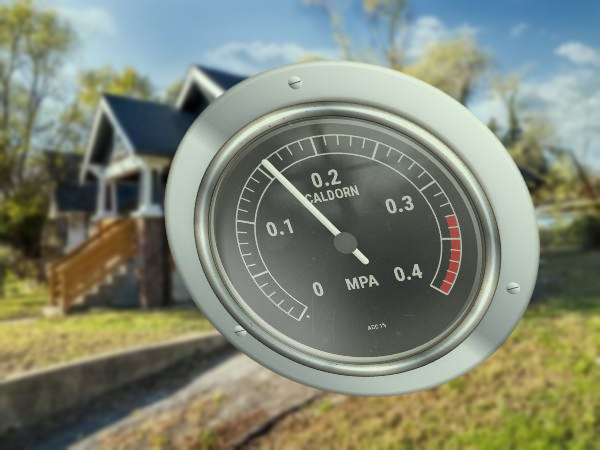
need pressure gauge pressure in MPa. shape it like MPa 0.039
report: MPa 0.16
